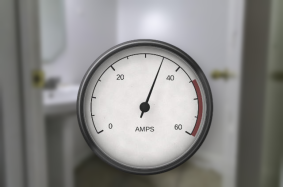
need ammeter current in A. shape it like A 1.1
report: A 35
